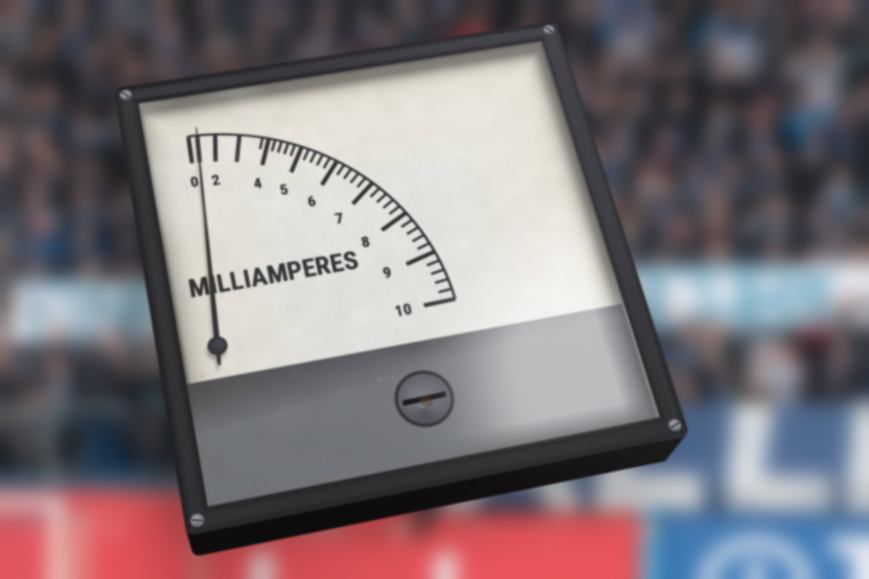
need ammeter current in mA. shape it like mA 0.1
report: mA 1
